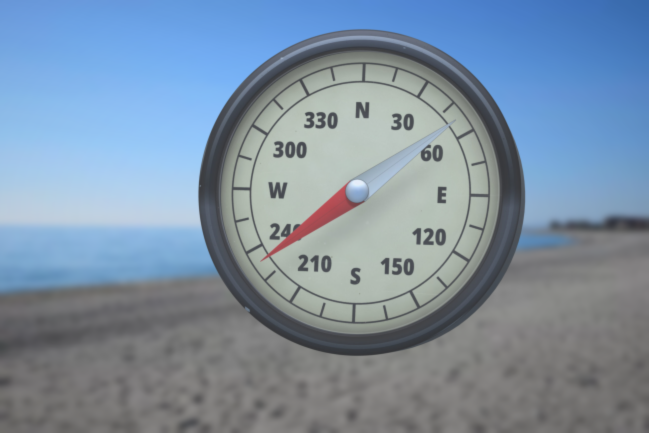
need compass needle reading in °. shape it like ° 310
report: ° 232.5
